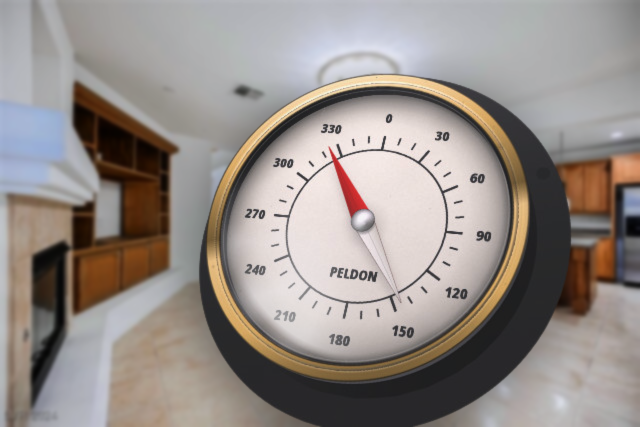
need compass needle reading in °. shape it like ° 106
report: ° 325
